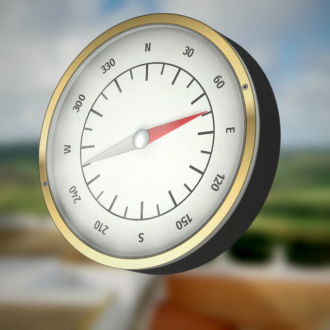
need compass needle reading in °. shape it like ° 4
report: ° 75
